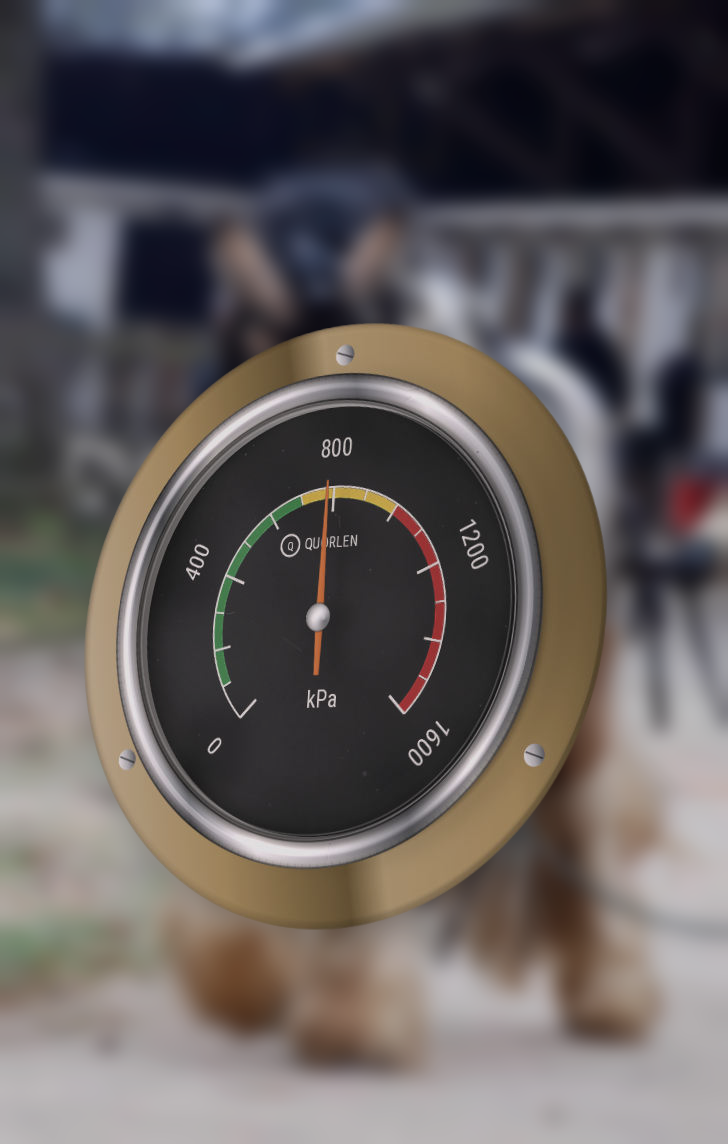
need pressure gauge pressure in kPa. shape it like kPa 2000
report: kPa 800
